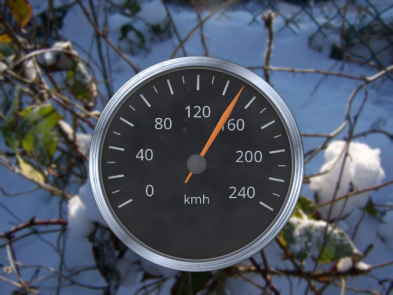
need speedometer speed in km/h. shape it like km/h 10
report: km/h 150
